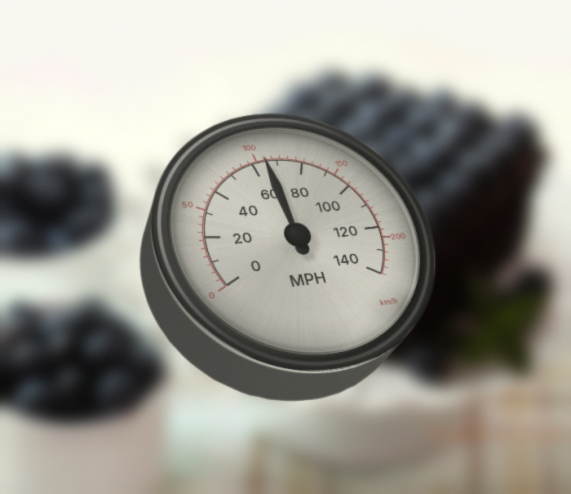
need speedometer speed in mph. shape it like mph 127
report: mph 65
